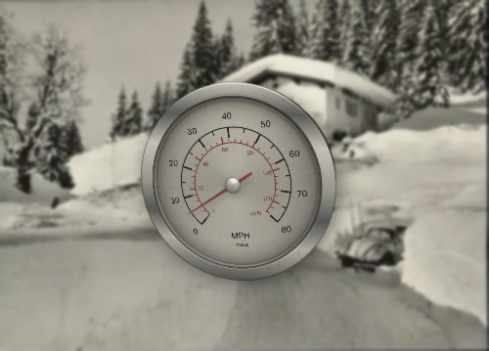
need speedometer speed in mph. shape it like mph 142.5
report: mph 5
